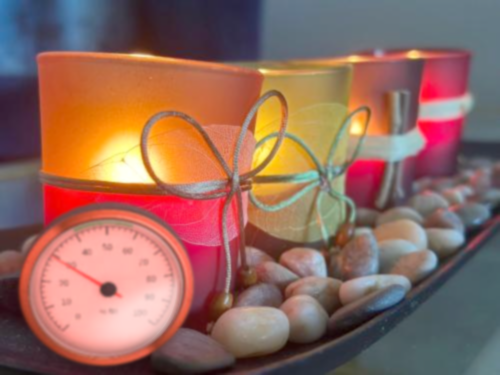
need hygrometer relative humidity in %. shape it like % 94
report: % 30
